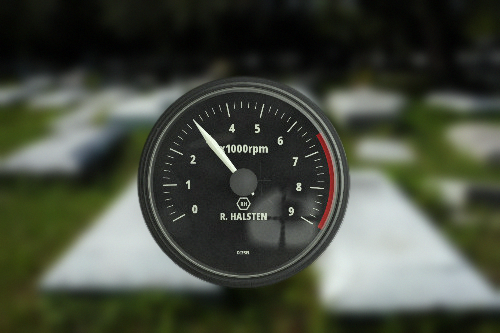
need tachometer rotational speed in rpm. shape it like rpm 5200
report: rpm 3000
